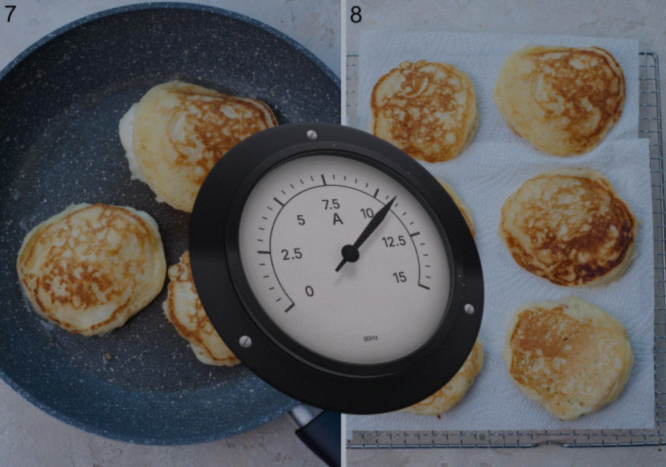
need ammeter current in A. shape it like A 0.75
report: A 10.75
